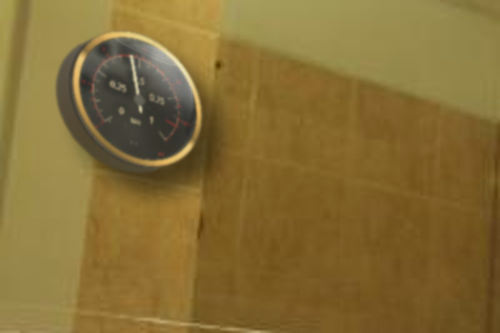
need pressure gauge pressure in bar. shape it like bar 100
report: bar 0.45
